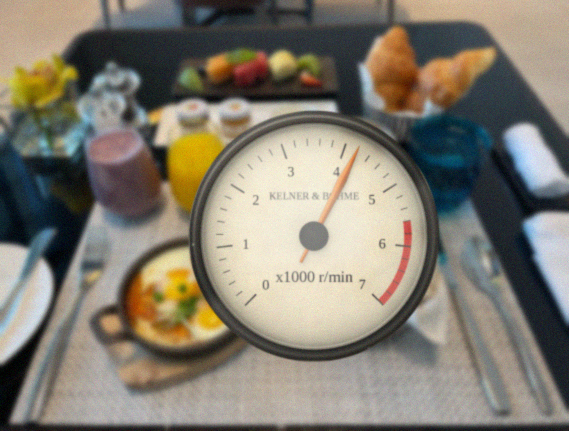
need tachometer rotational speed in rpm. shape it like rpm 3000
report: rpm 4200
